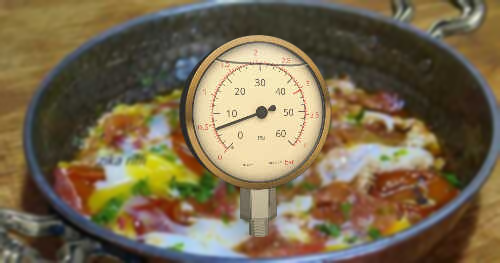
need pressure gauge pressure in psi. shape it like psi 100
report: psi 6
